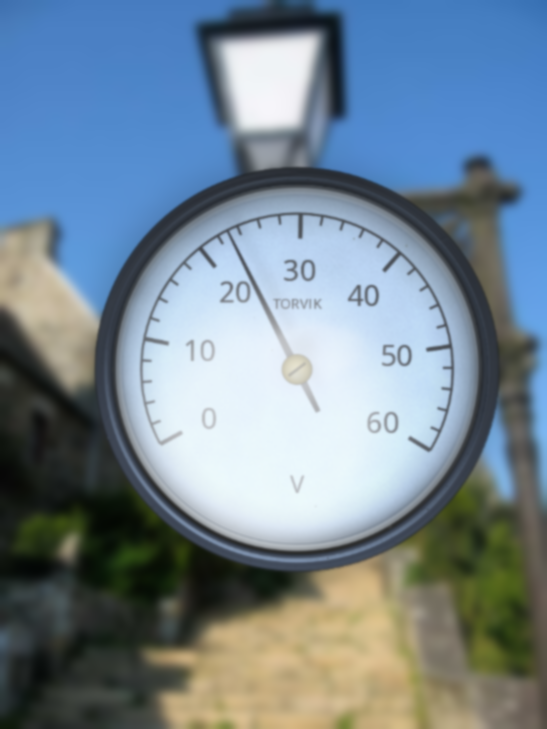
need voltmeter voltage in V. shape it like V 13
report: V 23
